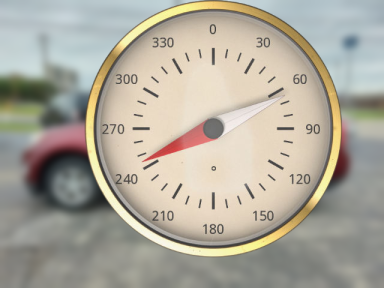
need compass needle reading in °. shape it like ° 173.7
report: ° 245
